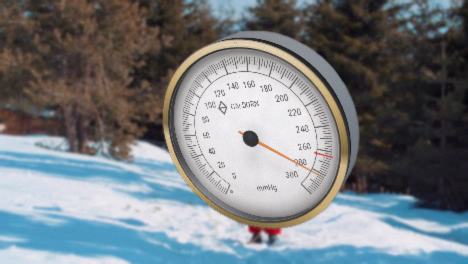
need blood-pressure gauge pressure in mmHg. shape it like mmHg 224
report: mmHg 280
